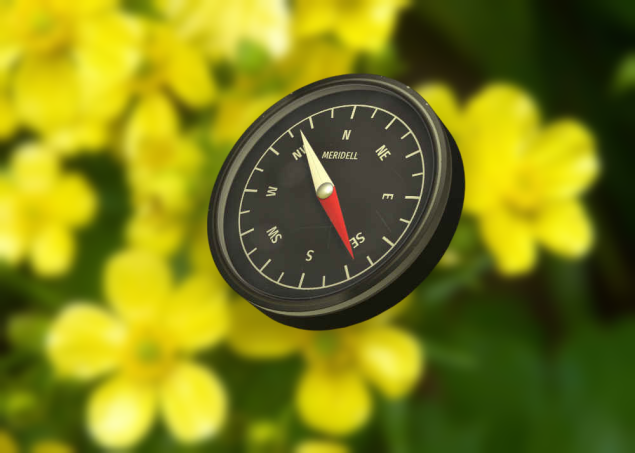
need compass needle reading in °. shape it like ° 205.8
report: ° 142.5
